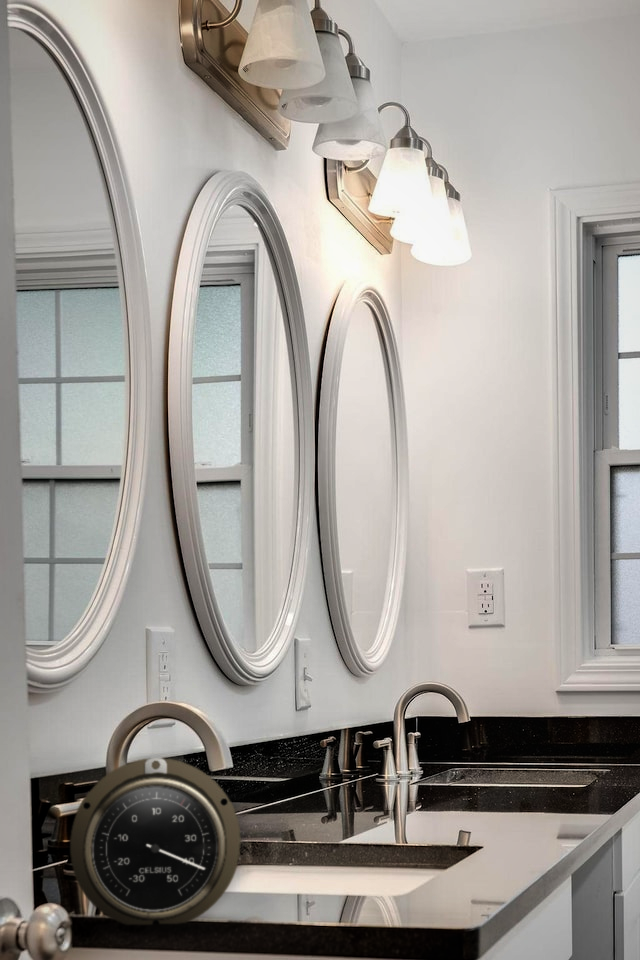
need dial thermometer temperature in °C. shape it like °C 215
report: °C 40
